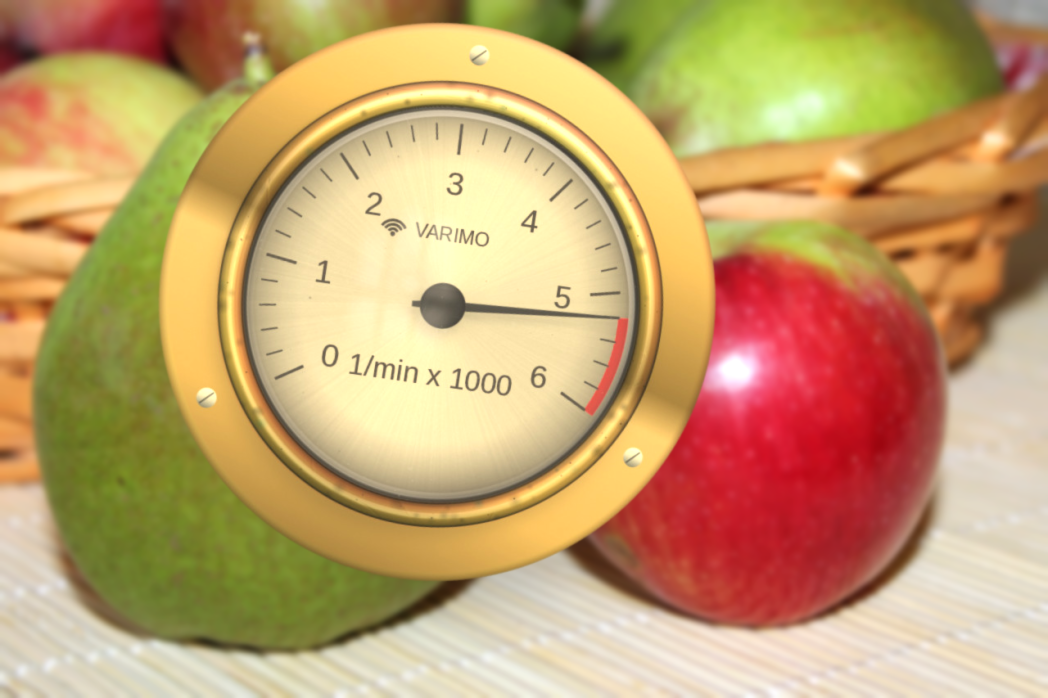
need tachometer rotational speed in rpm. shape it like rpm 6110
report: rpm 5200
